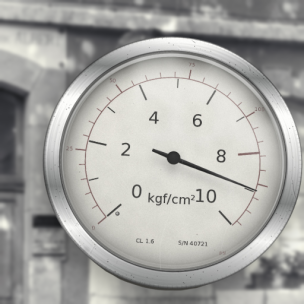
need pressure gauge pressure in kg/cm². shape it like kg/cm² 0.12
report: kg/cm² 9
